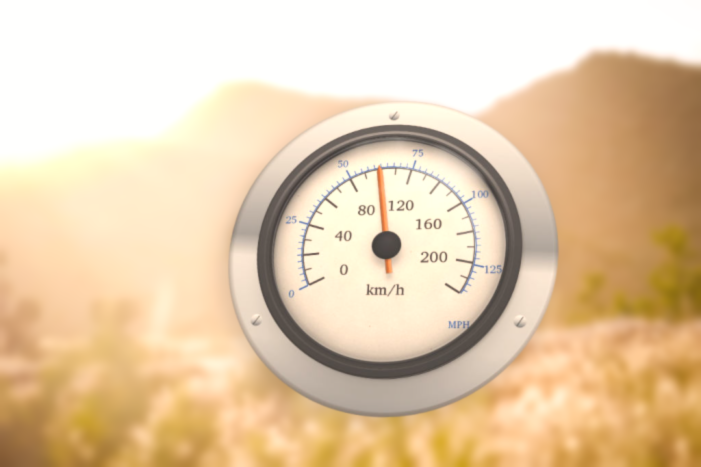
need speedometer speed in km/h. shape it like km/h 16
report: km/h 100
